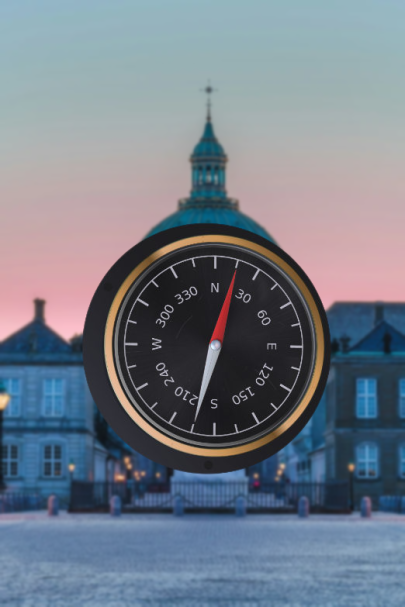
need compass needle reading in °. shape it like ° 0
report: ° 15
